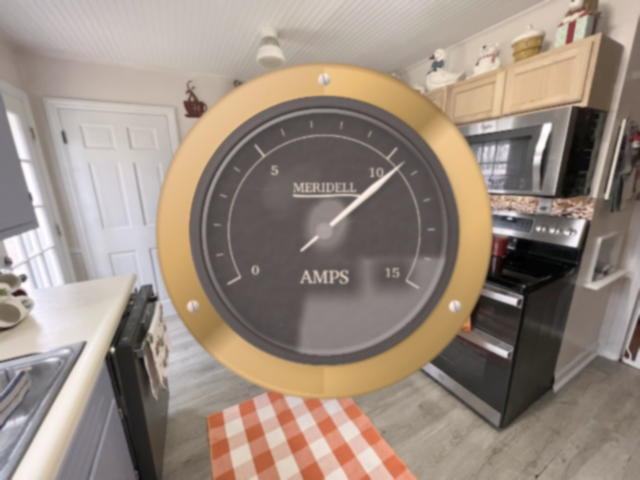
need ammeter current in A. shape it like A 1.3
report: A 10.5
